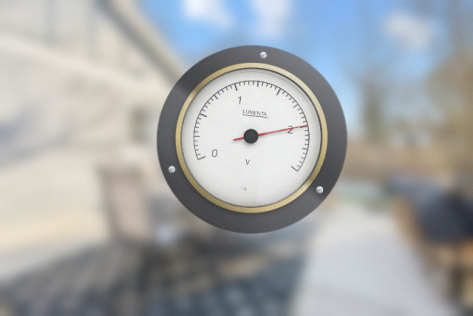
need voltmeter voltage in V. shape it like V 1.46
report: V 2
